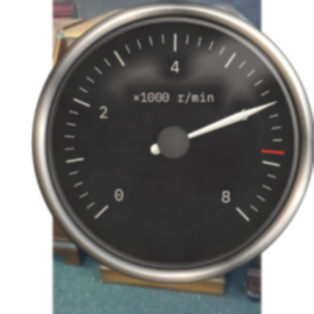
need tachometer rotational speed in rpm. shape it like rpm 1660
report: rpm 6000
